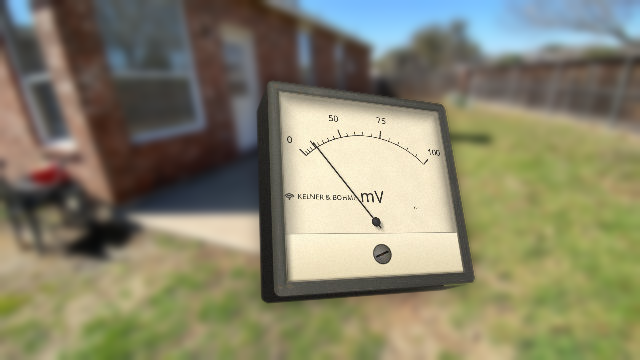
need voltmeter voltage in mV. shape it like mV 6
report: mV 25
